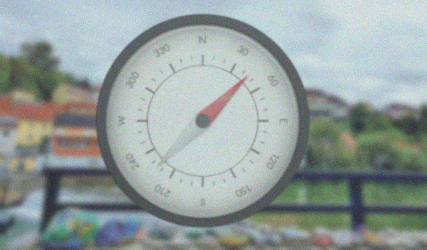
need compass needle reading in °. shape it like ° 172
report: ° 45
